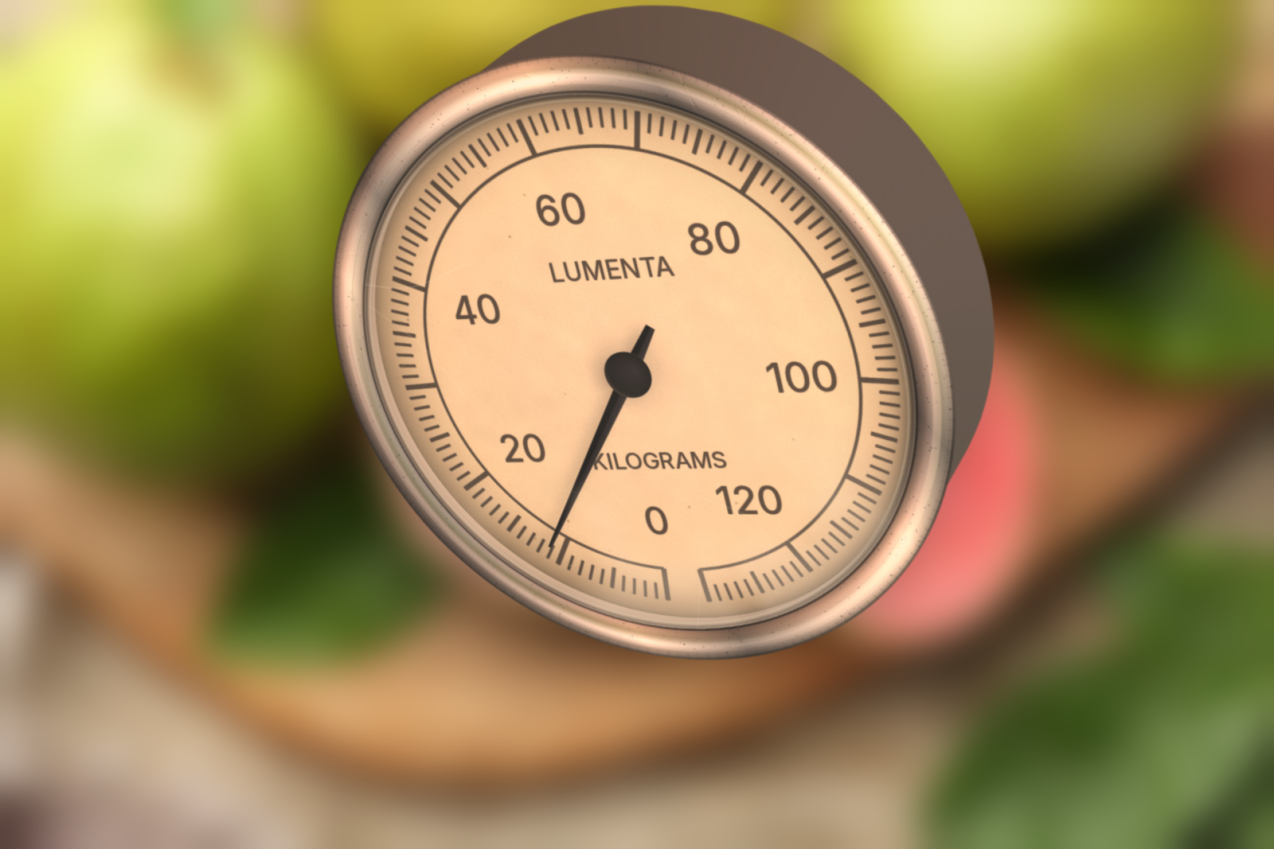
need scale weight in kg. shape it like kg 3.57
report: kg 11
